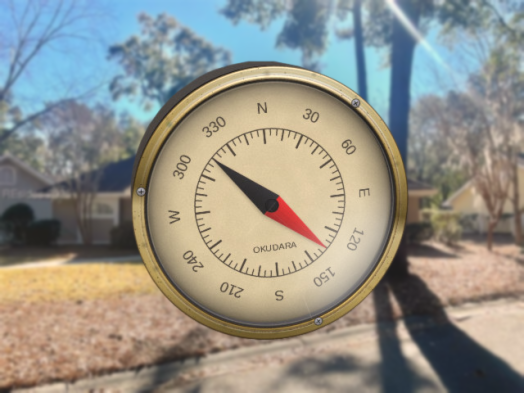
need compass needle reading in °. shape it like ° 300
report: ° 135
